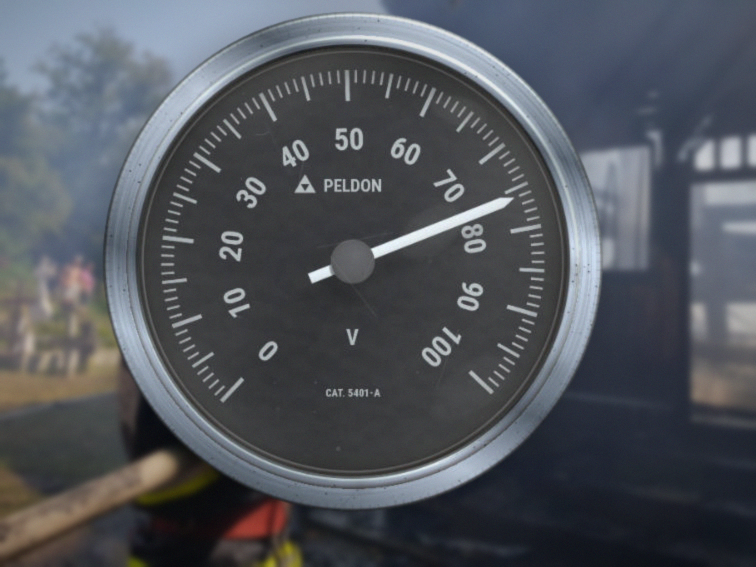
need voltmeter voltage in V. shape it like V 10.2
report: V 76
